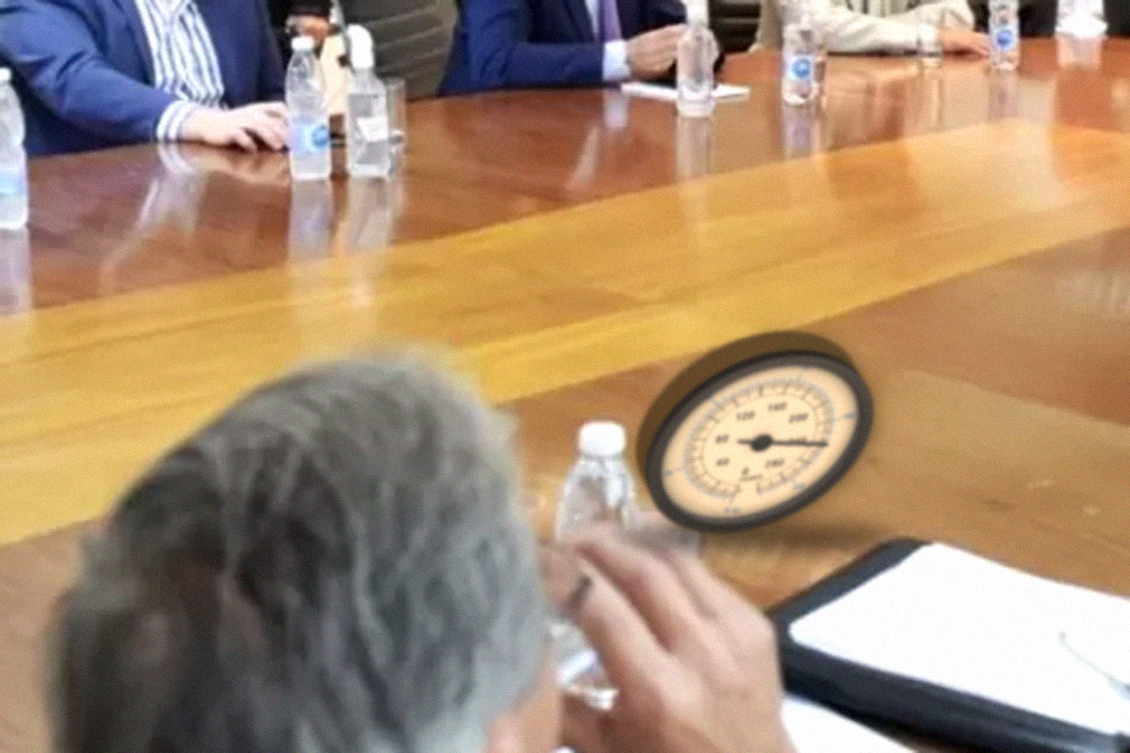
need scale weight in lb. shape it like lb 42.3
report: lb 240
